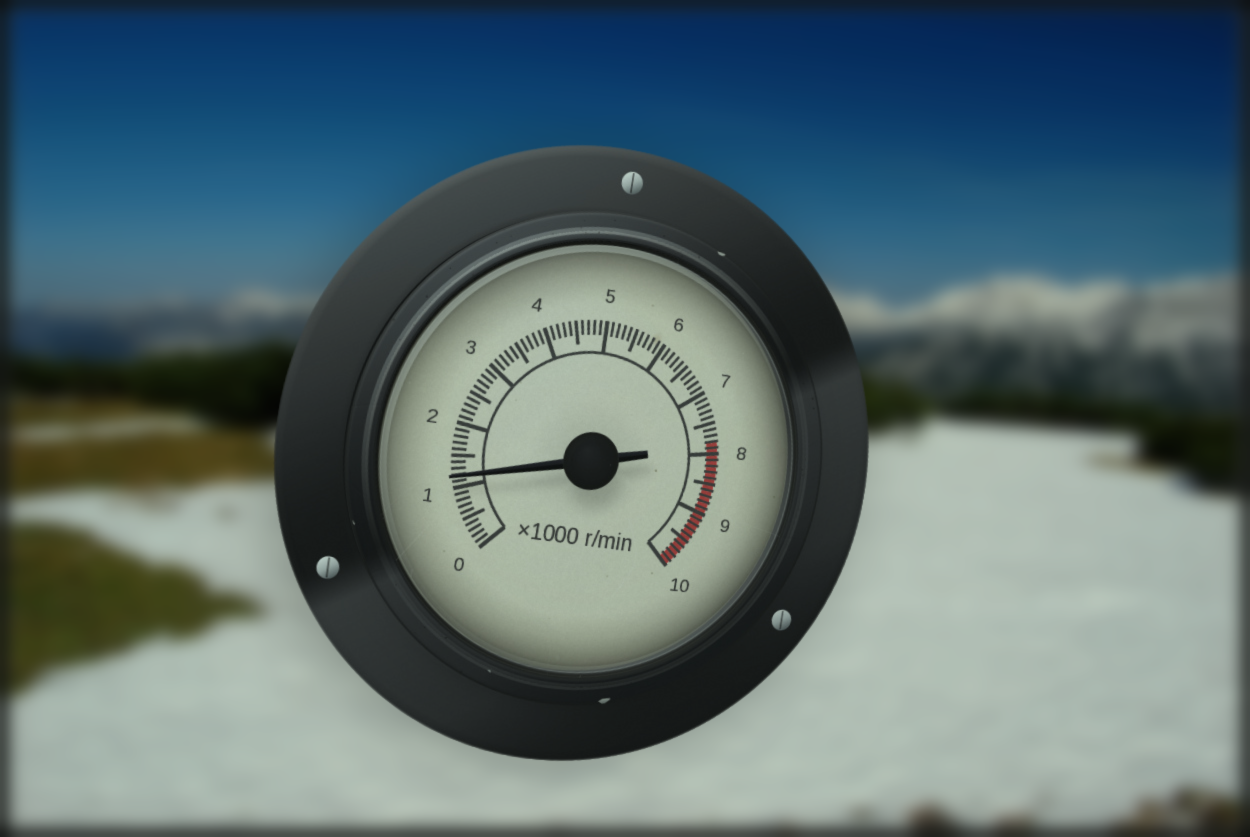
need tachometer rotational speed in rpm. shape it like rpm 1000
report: rpm 1200
